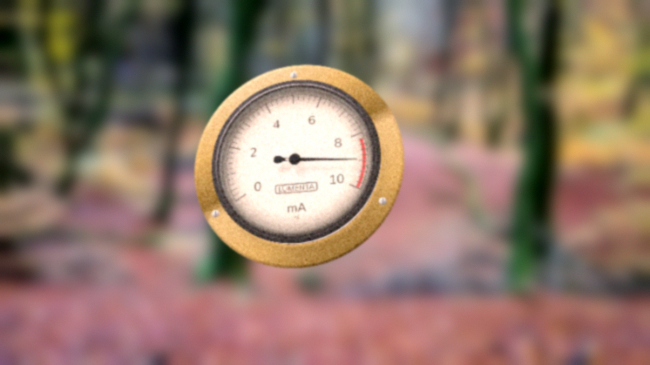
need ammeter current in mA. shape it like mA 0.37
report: mA 9
